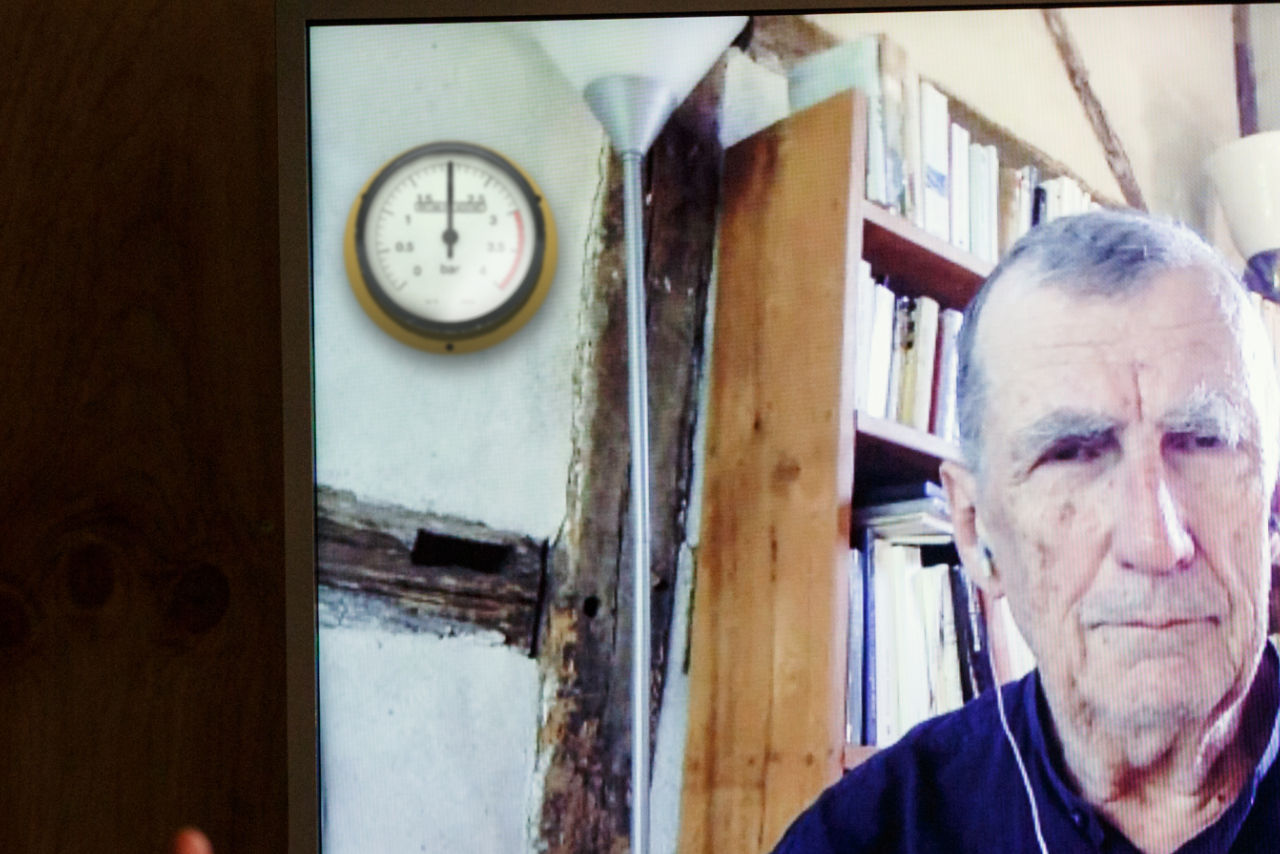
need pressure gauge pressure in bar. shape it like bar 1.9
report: bar 2
